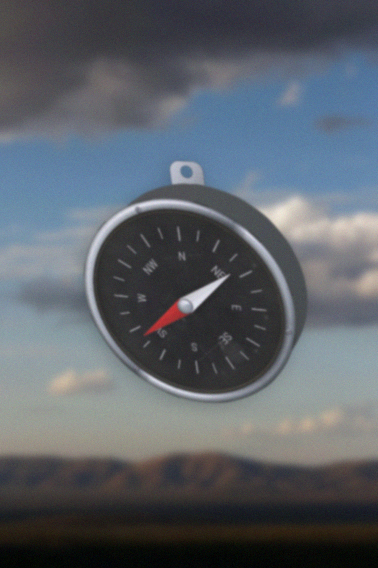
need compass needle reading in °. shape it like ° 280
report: ° 232.5
